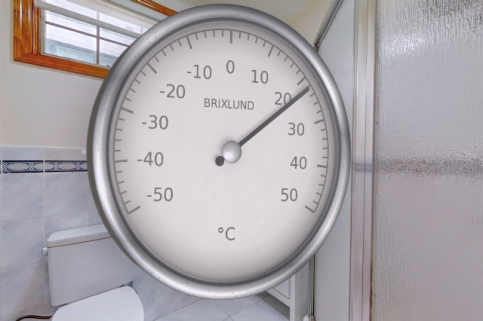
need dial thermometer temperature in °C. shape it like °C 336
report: °C 22
